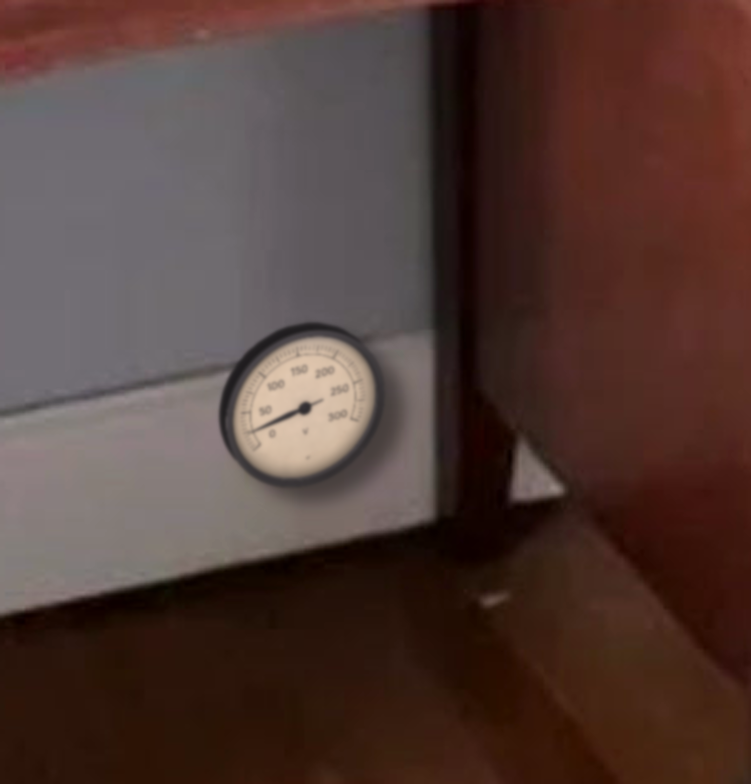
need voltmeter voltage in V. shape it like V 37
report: V 25
